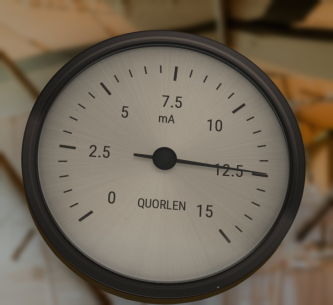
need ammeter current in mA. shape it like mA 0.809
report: mA 12.5
